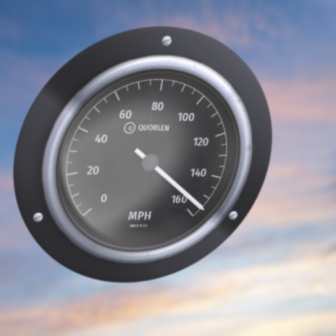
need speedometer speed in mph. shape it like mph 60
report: mph 155
